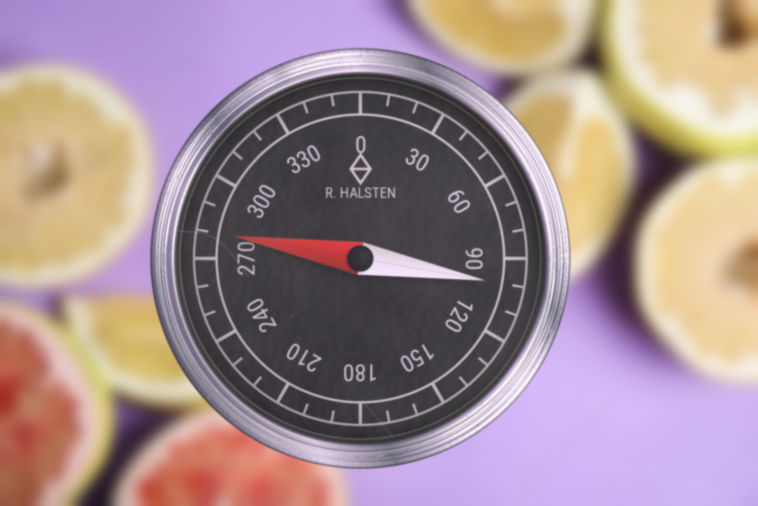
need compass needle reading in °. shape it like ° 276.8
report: ° 280
